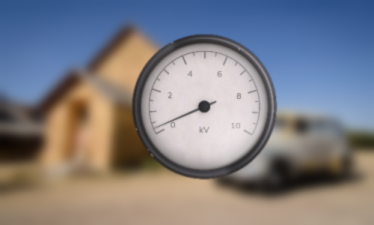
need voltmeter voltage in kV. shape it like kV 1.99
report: kV 0.25
